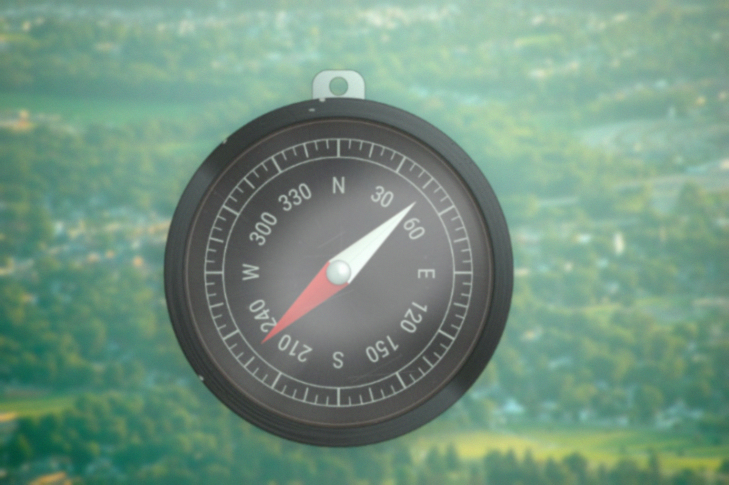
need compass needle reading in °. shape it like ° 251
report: ° 227.5
